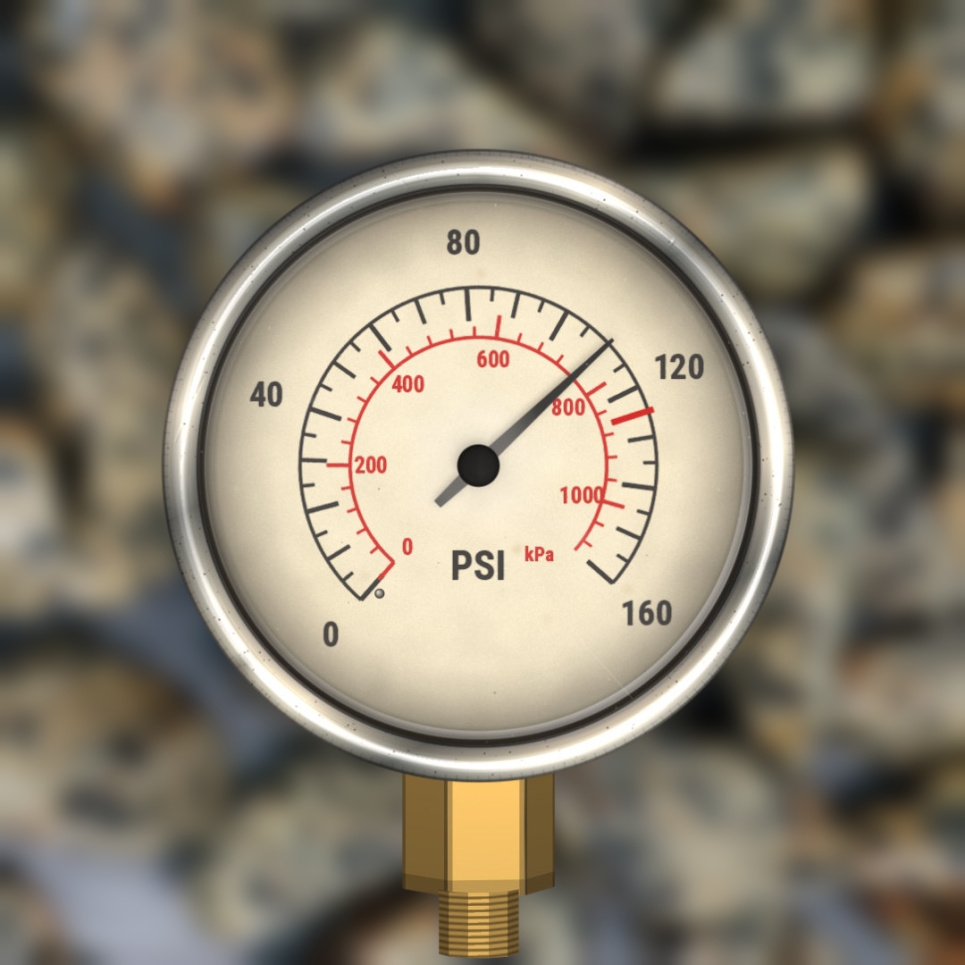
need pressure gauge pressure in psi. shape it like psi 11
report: psi 110
